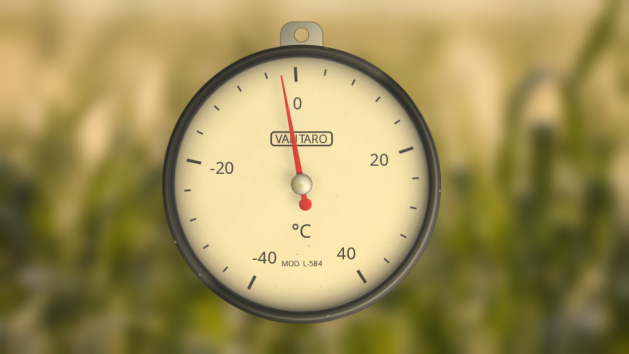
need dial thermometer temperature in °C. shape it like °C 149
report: °C -2
